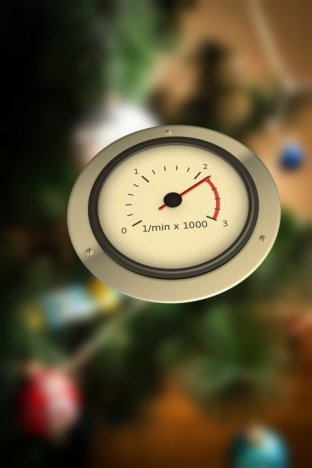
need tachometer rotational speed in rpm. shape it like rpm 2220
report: rpm 2200
